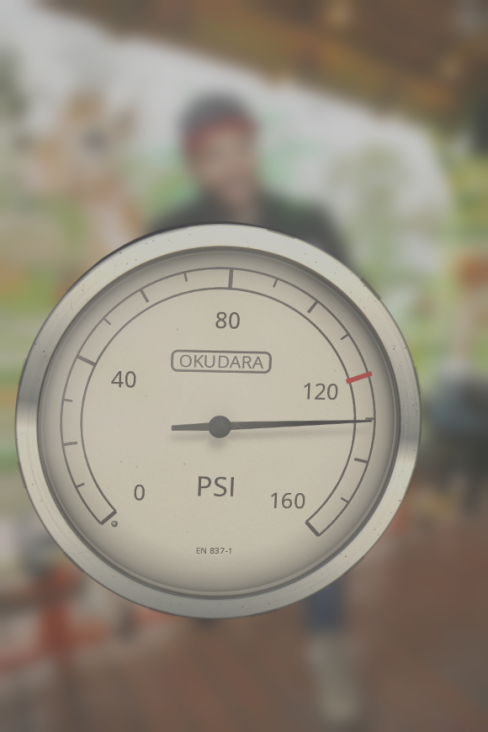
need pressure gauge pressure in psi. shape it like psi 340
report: psi 130
